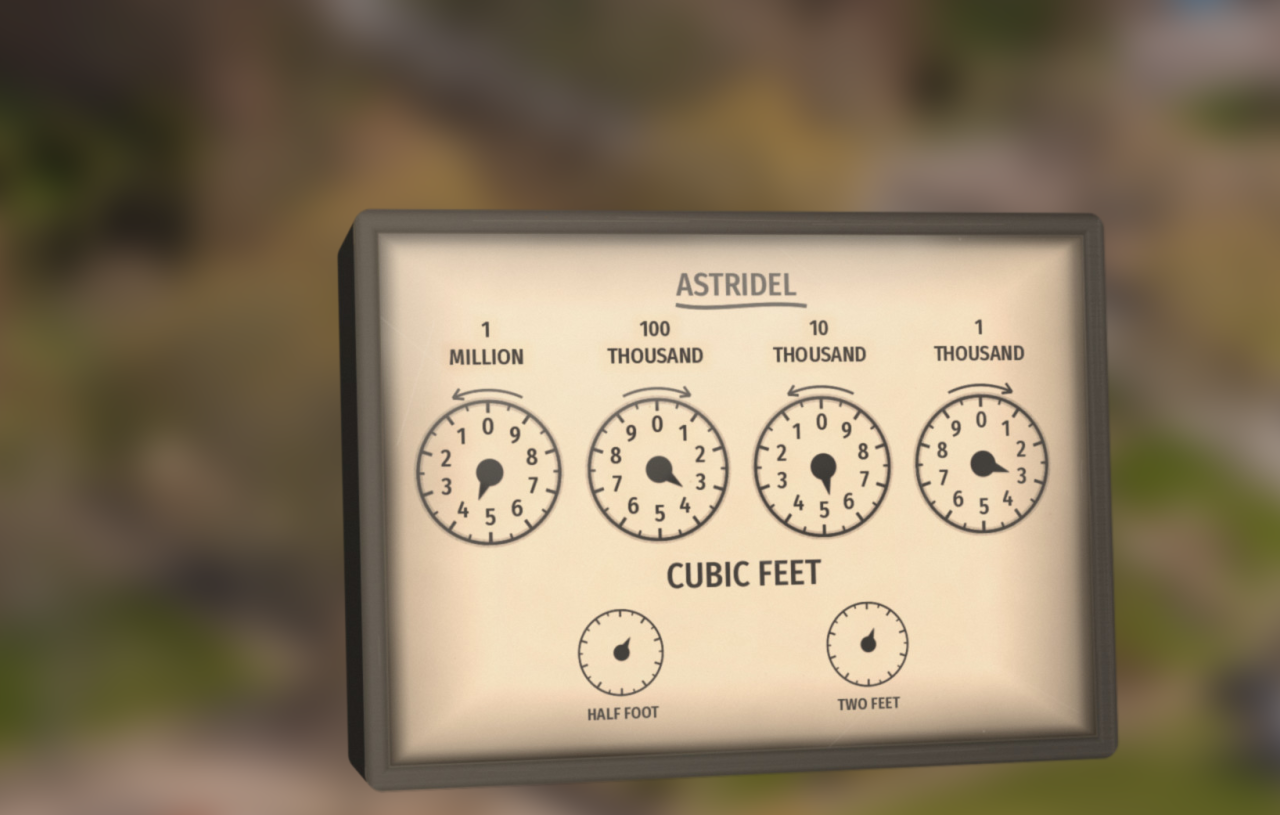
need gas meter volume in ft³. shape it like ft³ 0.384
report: ft³ 435300
